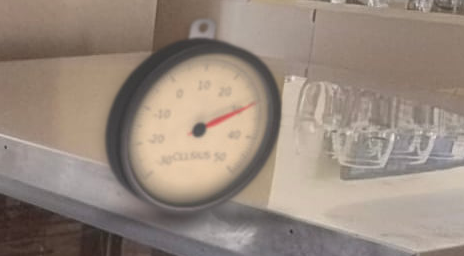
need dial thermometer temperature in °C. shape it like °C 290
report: °C 30
